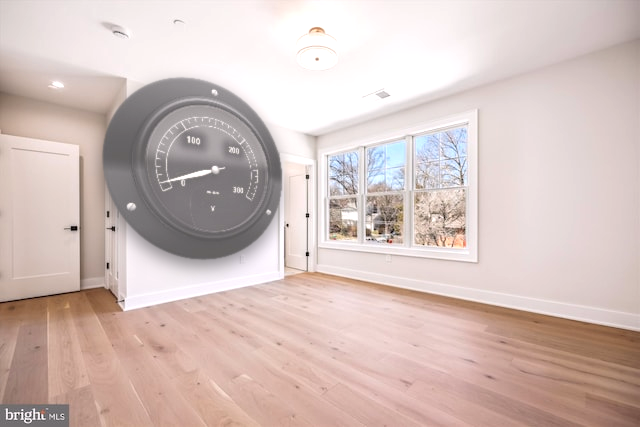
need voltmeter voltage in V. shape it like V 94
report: V 10
